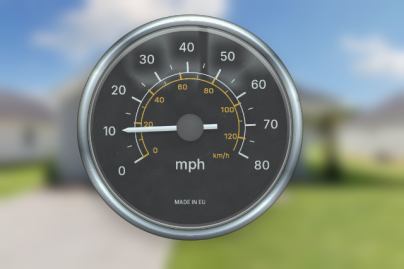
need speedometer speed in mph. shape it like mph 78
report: mph 10
